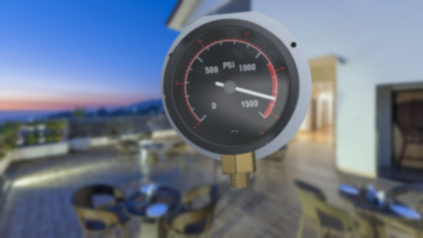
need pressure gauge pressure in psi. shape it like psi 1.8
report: psi 1350
